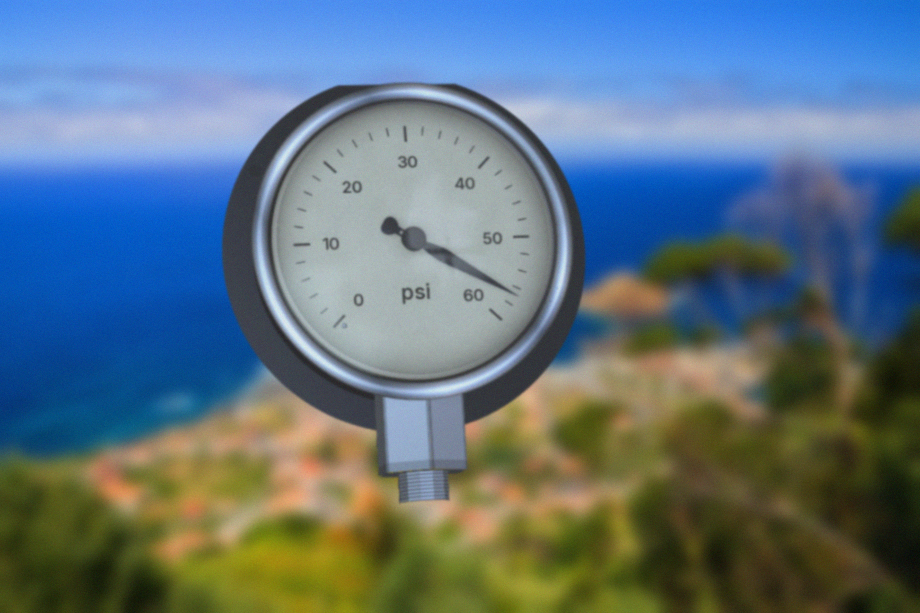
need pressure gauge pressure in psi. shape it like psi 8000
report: psi 57
